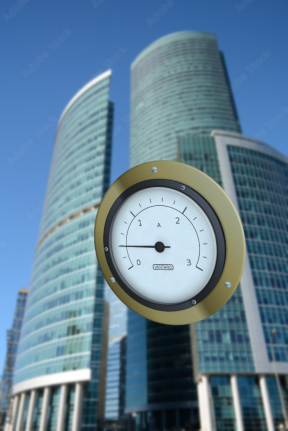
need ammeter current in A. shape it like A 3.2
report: A 0.4
